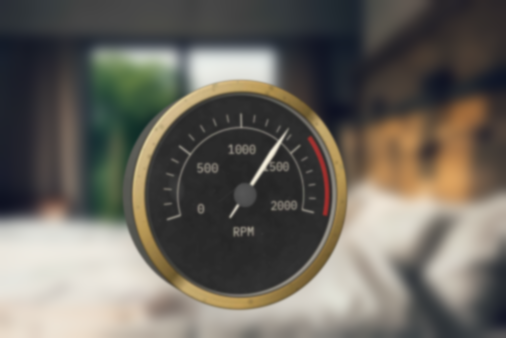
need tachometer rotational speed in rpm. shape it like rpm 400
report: rpm 1350
